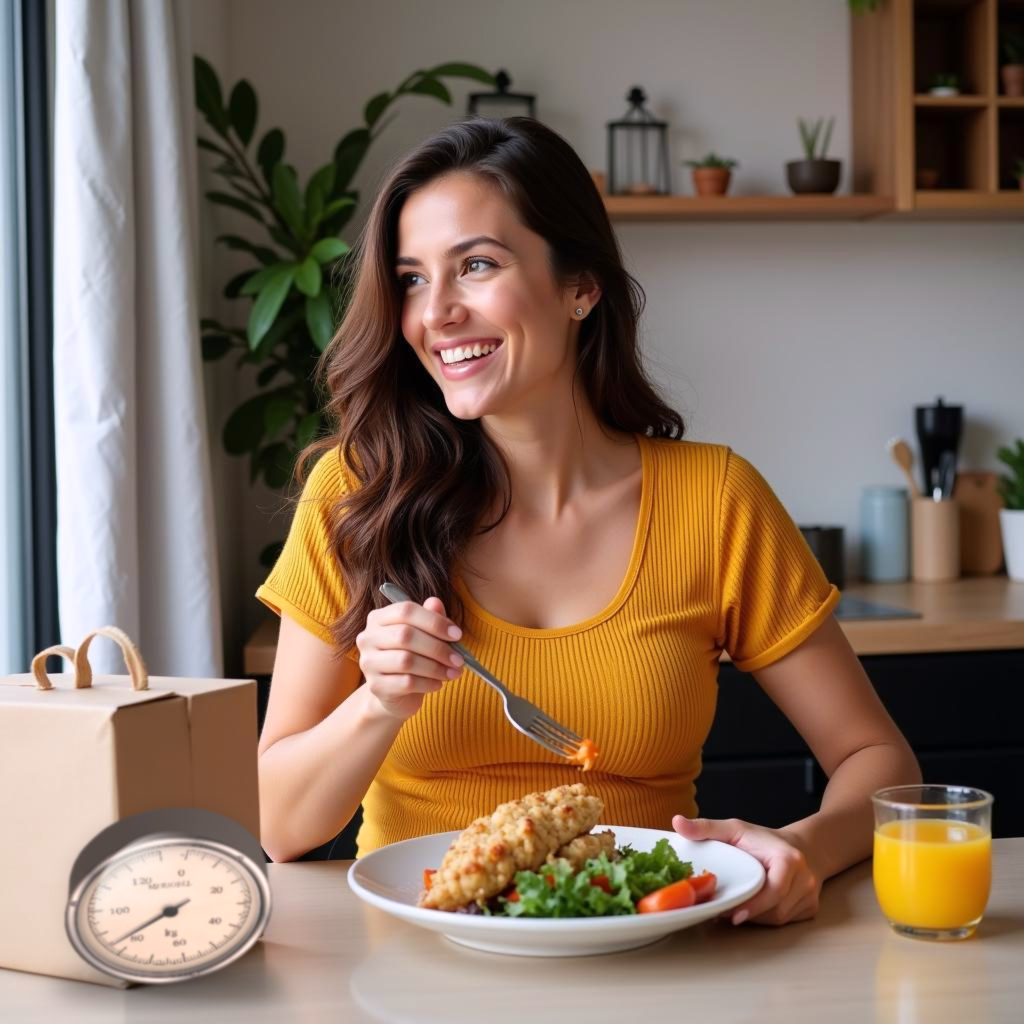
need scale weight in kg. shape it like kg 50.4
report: kg 85
